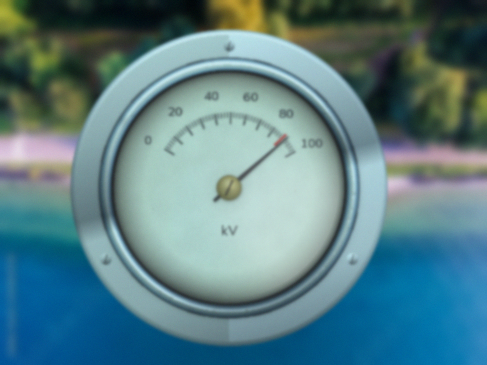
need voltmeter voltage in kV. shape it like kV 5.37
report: kV 90
